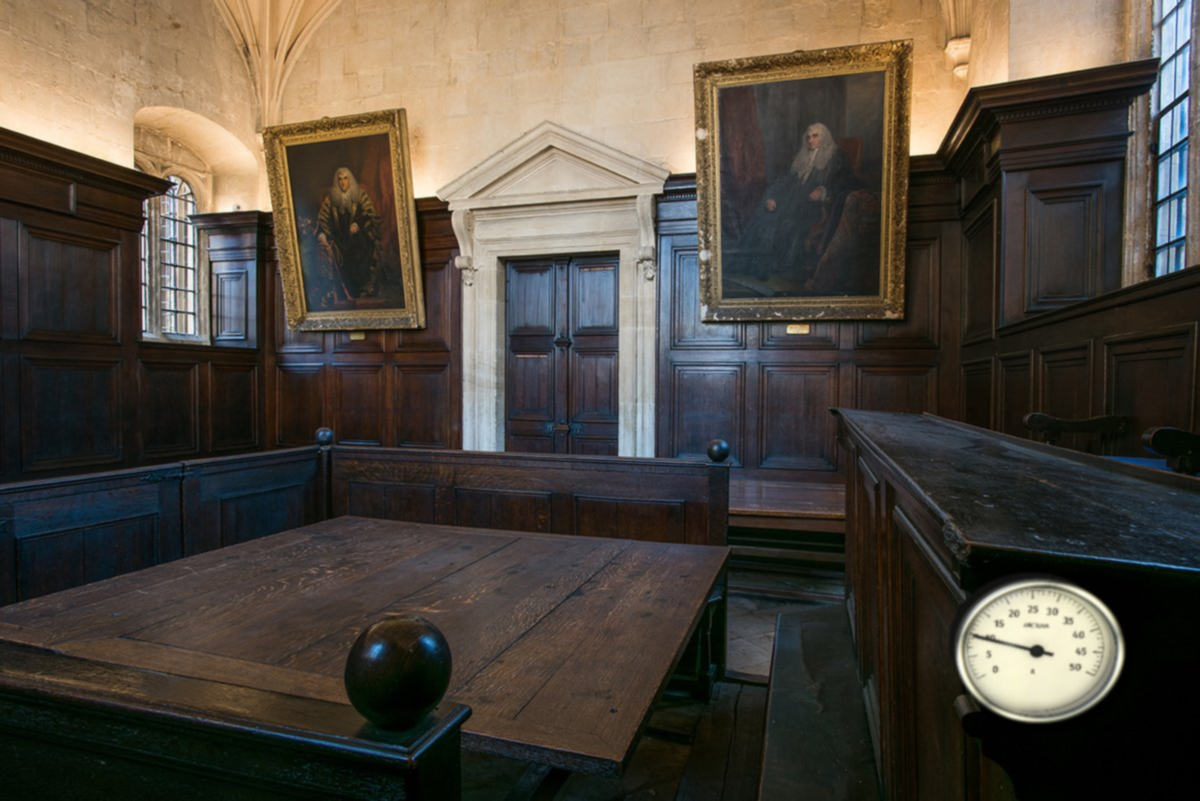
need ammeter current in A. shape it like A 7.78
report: A 10
